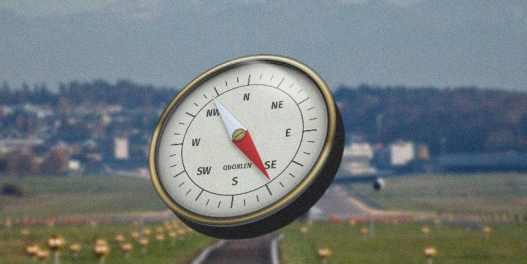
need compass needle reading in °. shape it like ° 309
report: ° 145
